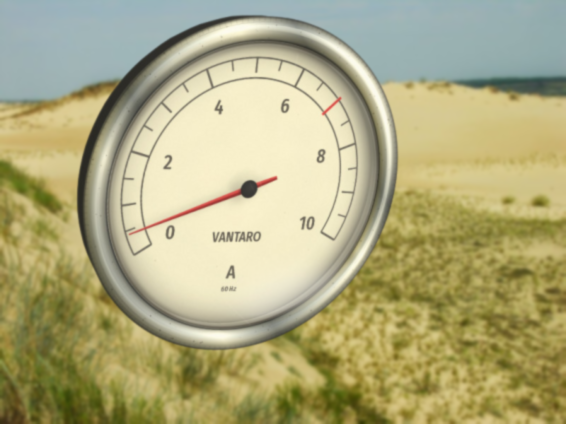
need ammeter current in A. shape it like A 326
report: A 0.5
